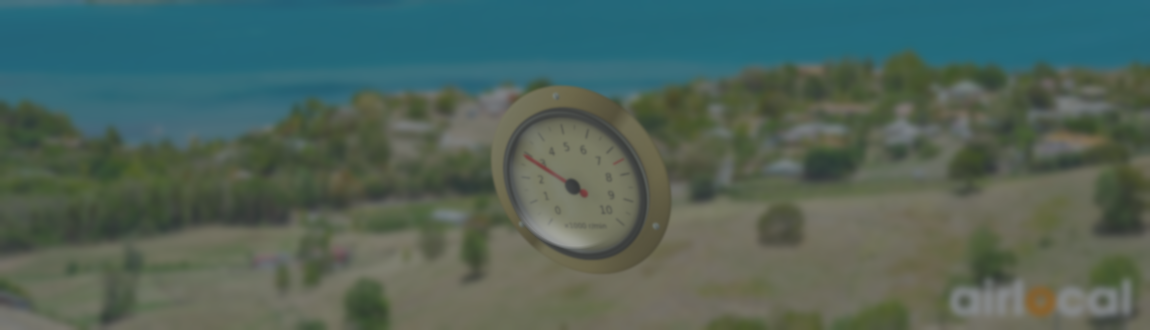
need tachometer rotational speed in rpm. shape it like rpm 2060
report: rpm 3000
